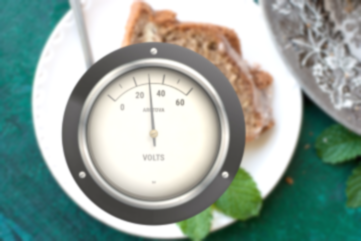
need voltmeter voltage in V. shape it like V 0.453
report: V 30
